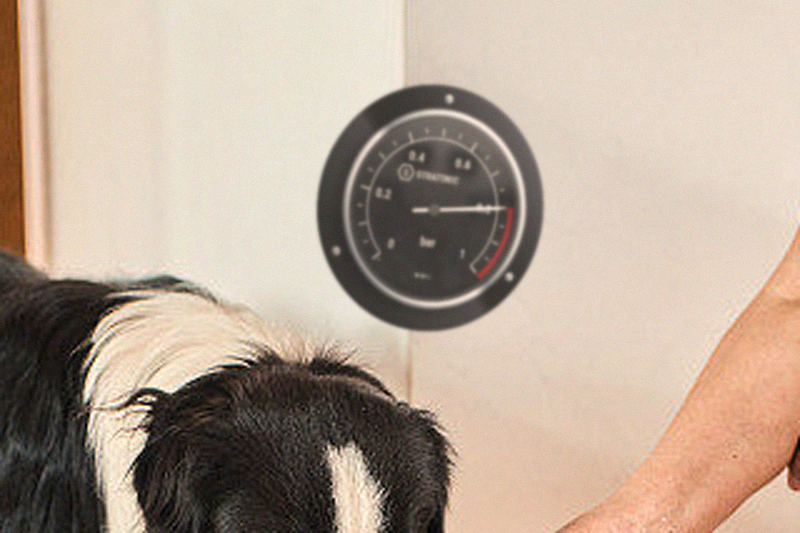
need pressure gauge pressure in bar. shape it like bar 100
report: bar 0.8
